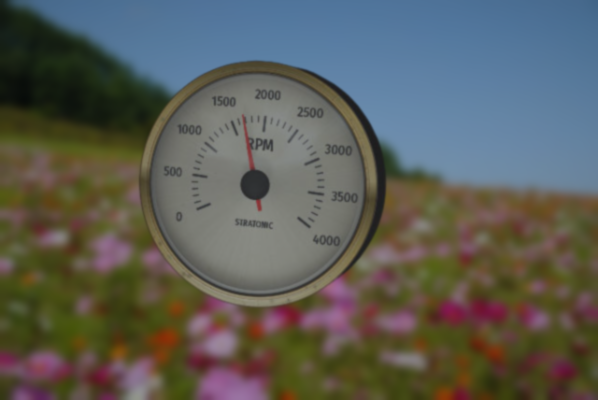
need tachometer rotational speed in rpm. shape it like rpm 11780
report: rpm 1700
